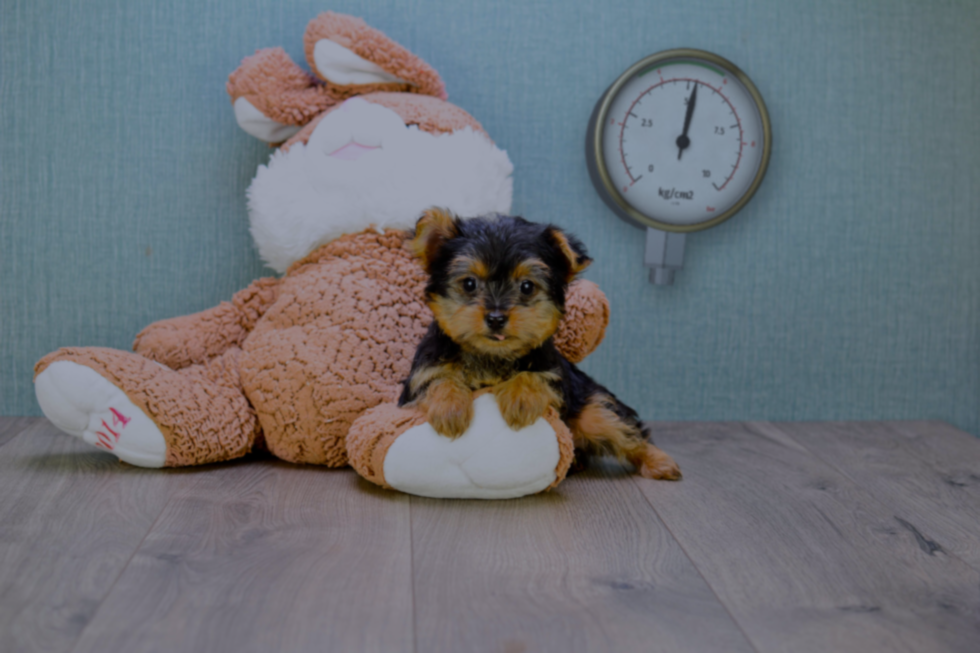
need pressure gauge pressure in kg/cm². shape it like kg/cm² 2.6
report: kg/cm² 5.25
